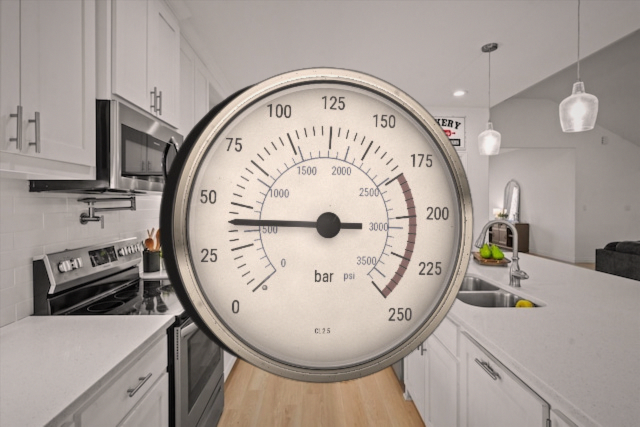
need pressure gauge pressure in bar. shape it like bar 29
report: bar 40
